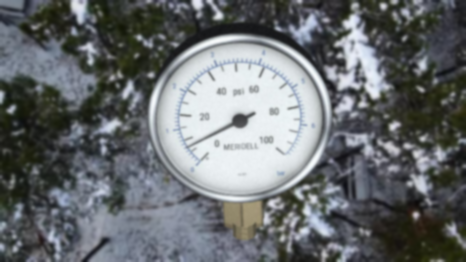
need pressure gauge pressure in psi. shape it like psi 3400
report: psi 7.5
